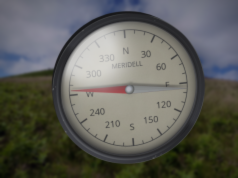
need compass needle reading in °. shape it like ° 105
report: ° 275
